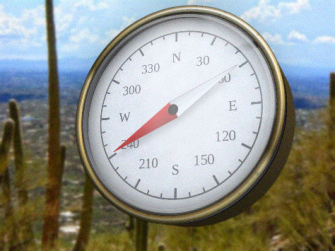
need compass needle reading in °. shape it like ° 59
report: ° 240
